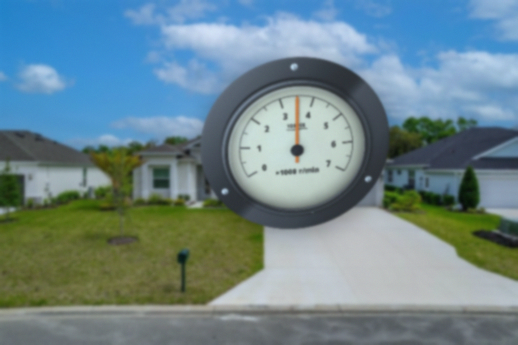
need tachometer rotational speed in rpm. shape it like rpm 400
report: rpm 3500
